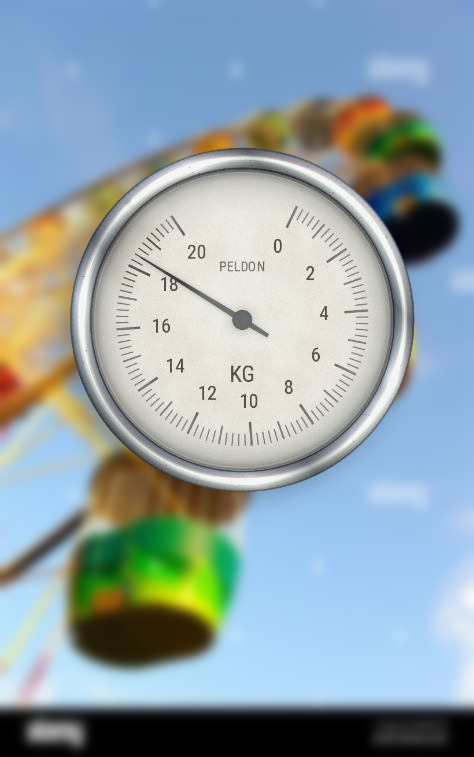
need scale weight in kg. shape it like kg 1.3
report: kg 18.4
